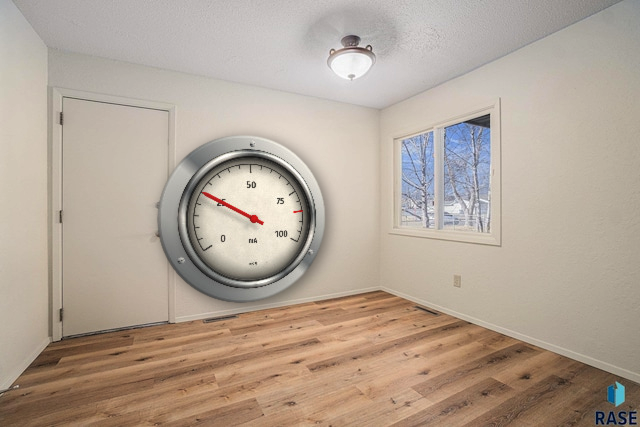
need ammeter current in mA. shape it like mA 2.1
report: mA 25
